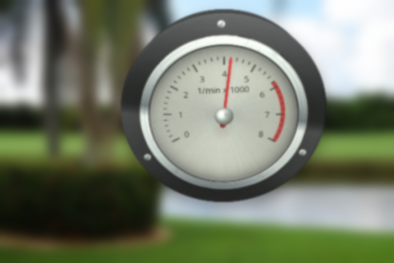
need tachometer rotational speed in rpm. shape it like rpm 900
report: rpm 4200
